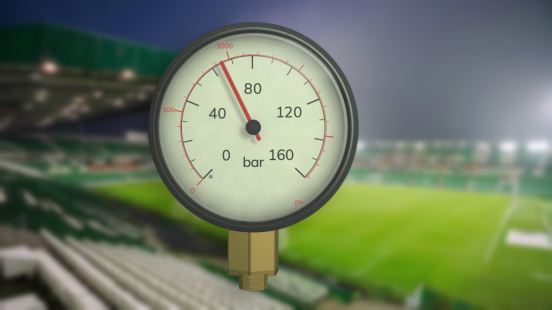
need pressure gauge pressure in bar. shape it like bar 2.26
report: bar 65
